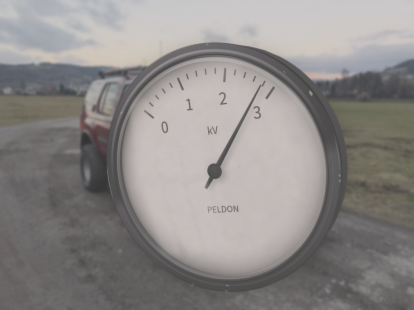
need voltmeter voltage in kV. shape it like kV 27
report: kV 2.8
